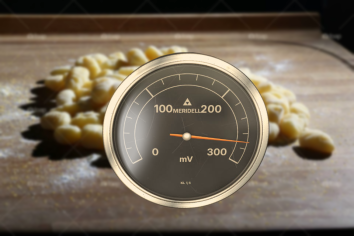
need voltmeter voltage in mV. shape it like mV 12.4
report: mV 270
